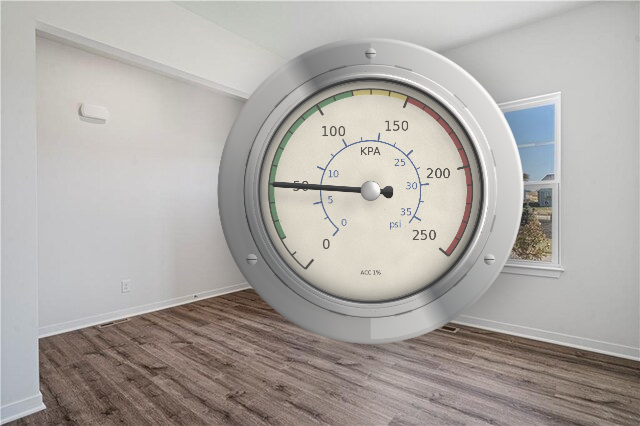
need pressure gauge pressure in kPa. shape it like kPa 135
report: kPa 50
